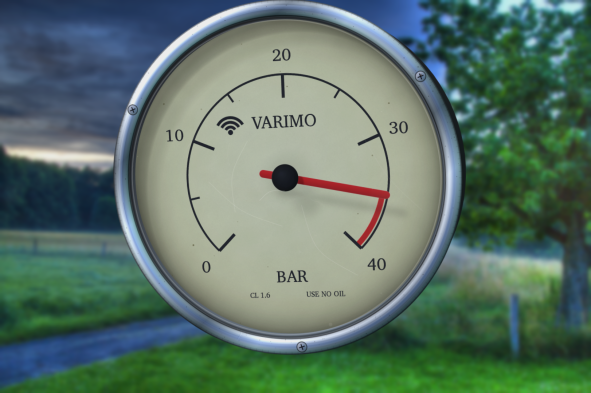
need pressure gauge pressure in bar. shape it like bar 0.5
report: bar 35
